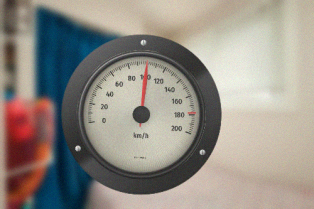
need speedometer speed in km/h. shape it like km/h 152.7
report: km/h 100
